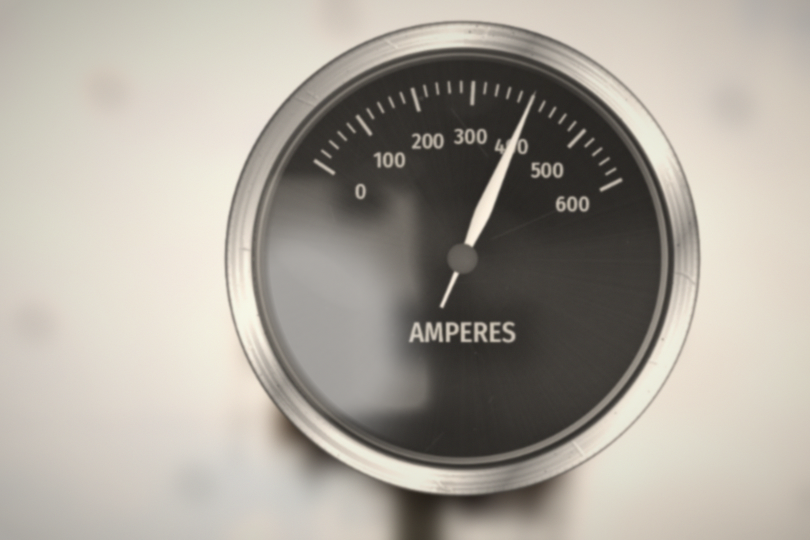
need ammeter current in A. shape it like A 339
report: A 400
